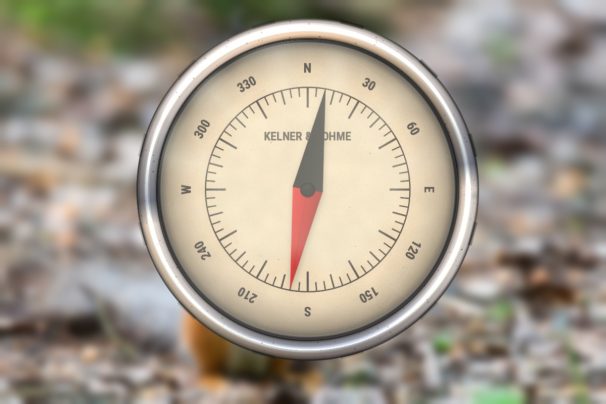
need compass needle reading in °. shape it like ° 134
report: ° 190
